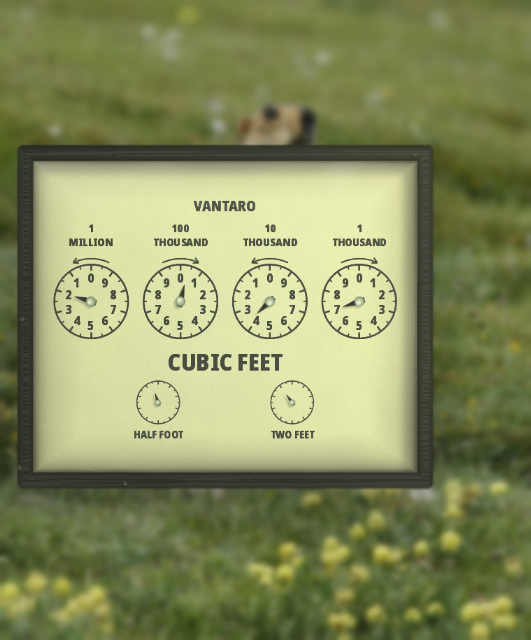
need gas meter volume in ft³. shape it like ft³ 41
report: ft³ 203700
